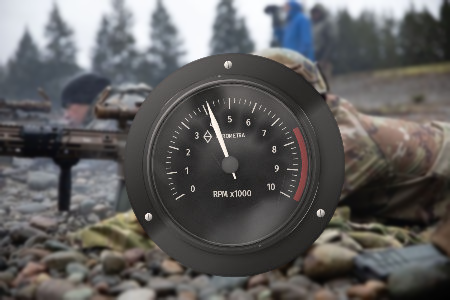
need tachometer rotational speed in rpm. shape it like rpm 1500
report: rpm 4200
